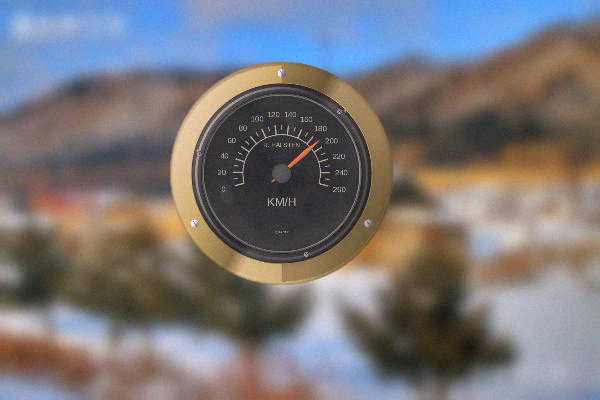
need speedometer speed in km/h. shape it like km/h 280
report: km/h 190
